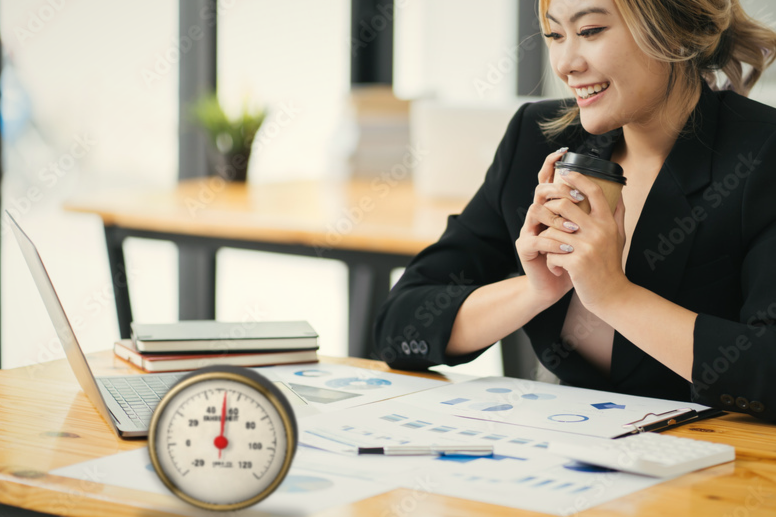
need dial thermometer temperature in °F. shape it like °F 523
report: °F 52
